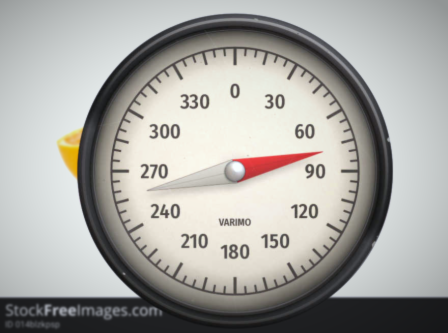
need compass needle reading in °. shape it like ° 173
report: ° 77.5
